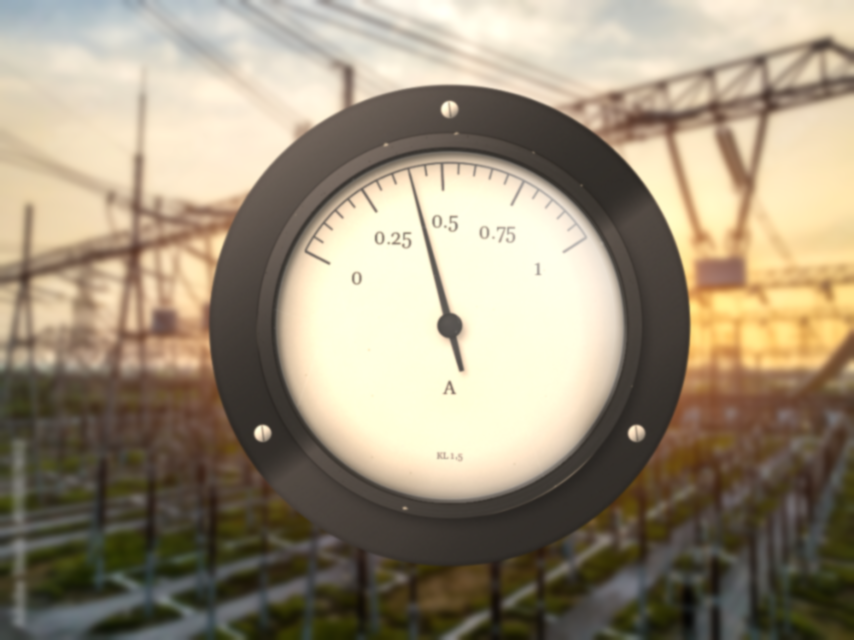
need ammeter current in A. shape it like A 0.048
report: A 0.4
